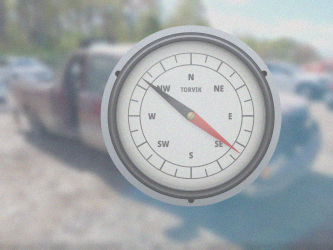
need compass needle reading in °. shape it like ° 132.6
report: ° 127.5
